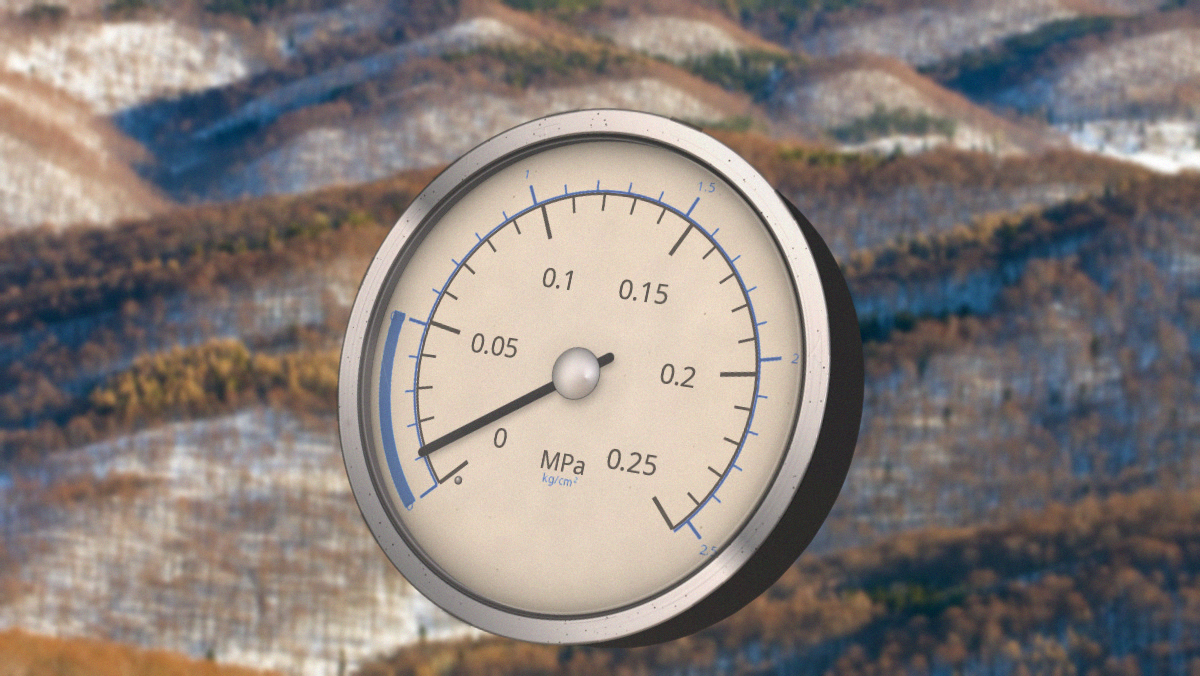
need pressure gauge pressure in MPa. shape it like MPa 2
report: MPa 0.01
